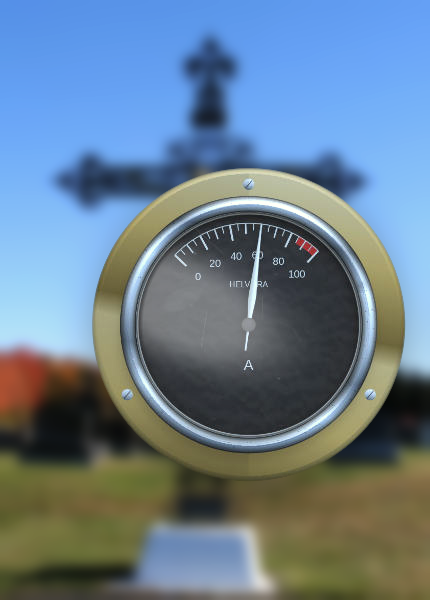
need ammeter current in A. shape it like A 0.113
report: A 60
